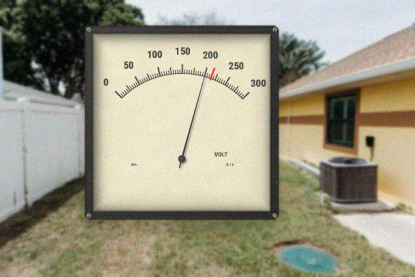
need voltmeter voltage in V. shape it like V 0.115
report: V 200
